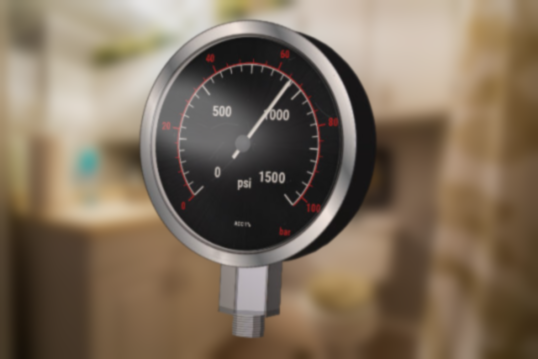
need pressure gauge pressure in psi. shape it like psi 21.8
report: psi 950
